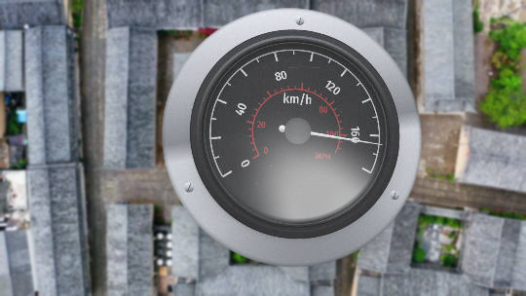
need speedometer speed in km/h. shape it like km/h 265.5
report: km/h 165
